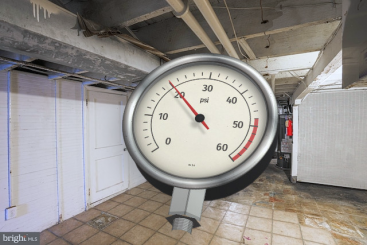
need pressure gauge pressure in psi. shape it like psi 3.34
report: psi 20
